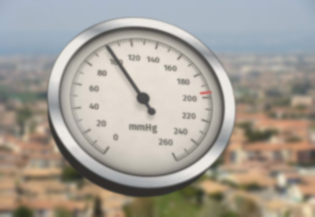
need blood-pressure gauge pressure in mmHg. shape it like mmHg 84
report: mmHg 100
